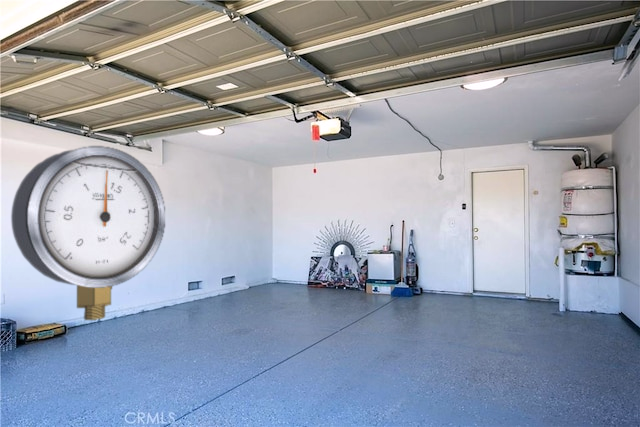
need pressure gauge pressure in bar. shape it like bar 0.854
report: bar 1.3
